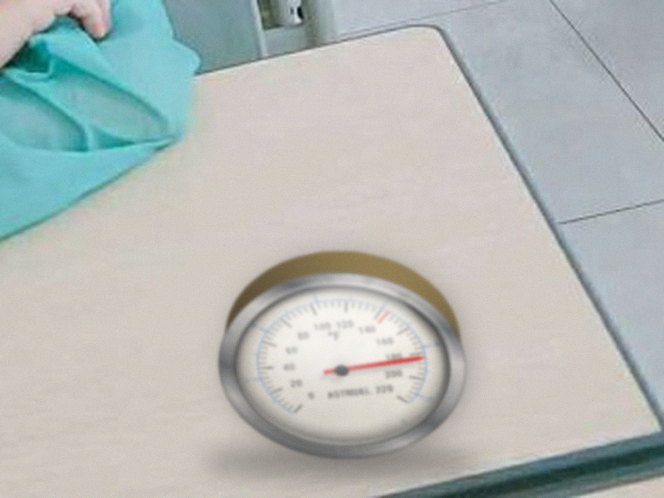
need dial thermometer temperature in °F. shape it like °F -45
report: °F 180
